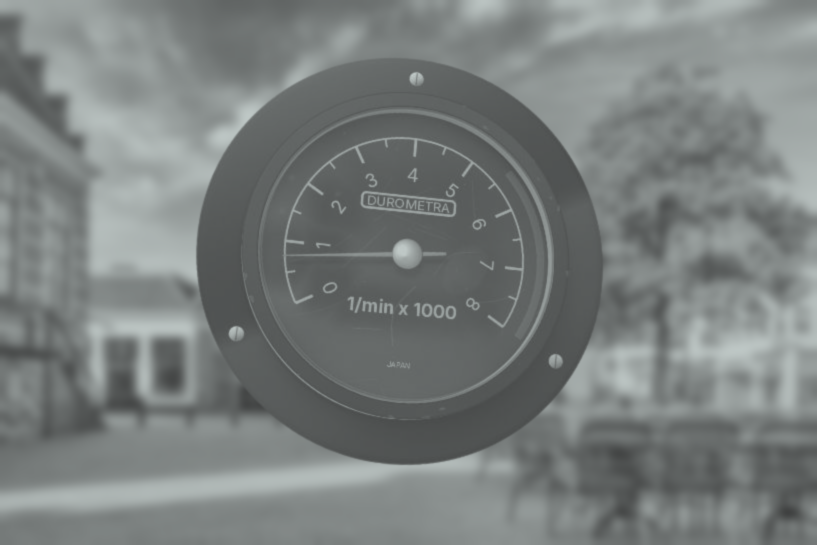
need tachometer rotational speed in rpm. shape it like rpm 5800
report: rpm 750
